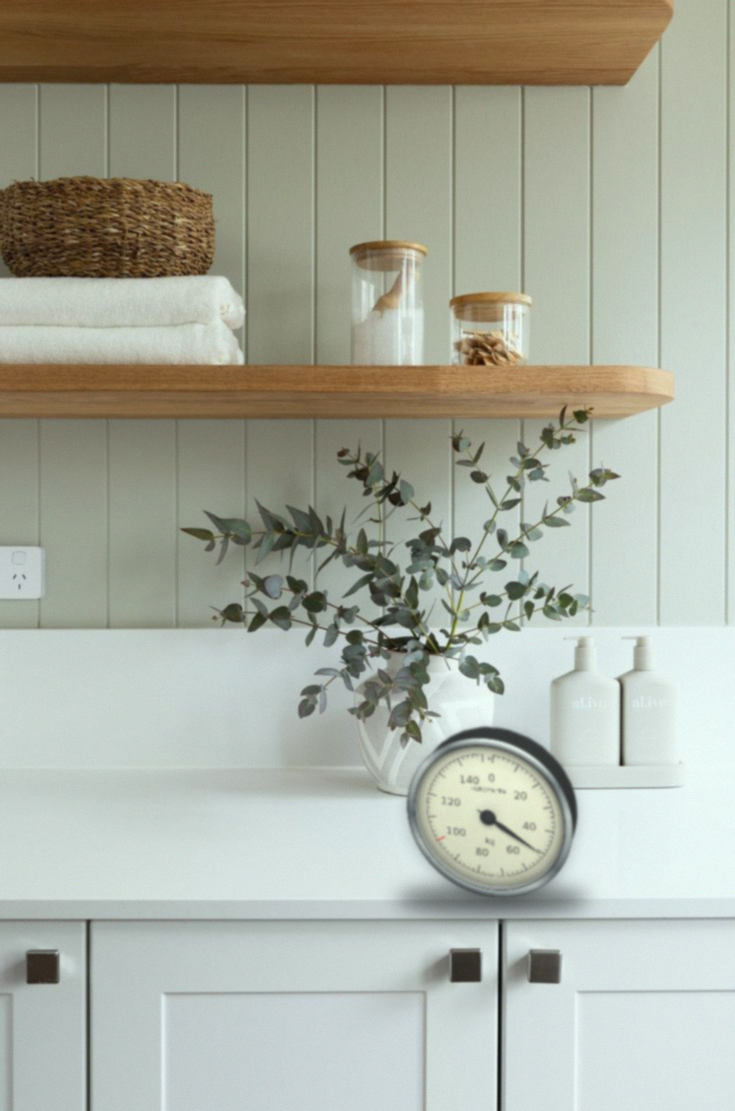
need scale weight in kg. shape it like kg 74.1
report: kg 50
